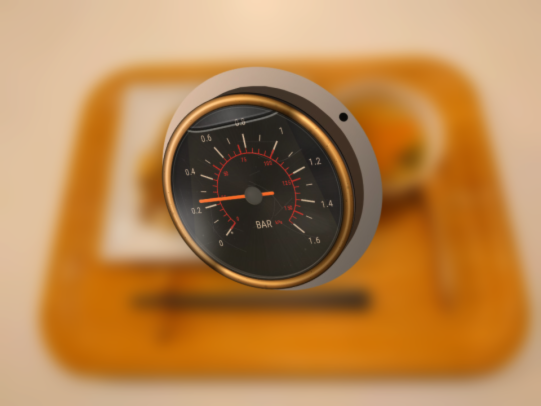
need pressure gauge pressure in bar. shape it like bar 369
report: bar 0.25
